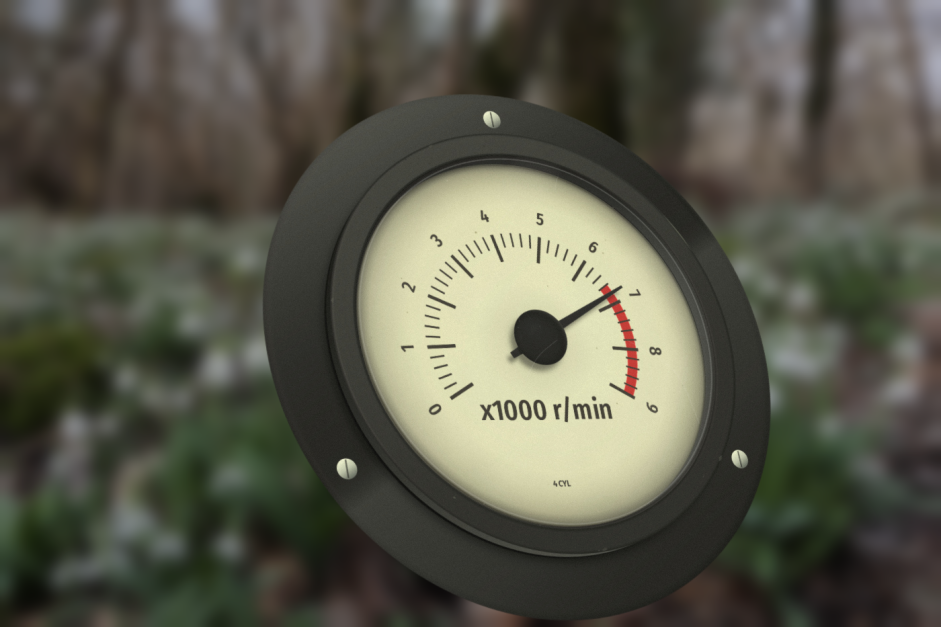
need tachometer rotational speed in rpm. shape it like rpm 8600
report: rpm 6800
